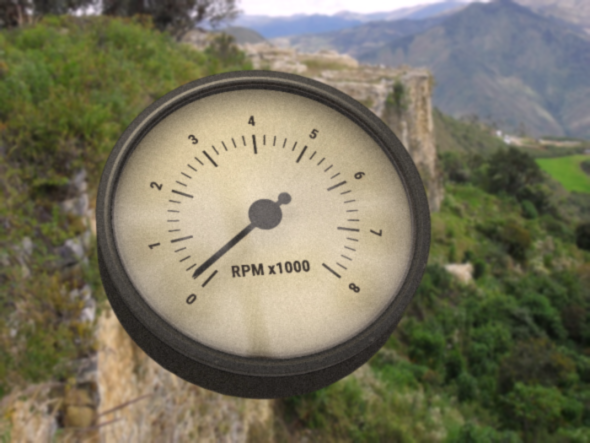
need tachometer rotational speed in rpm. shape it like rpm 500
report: rpm 200
